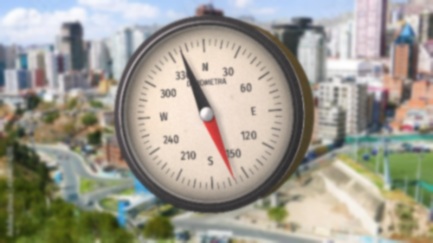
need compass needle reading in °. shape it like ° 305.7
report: ° 160
